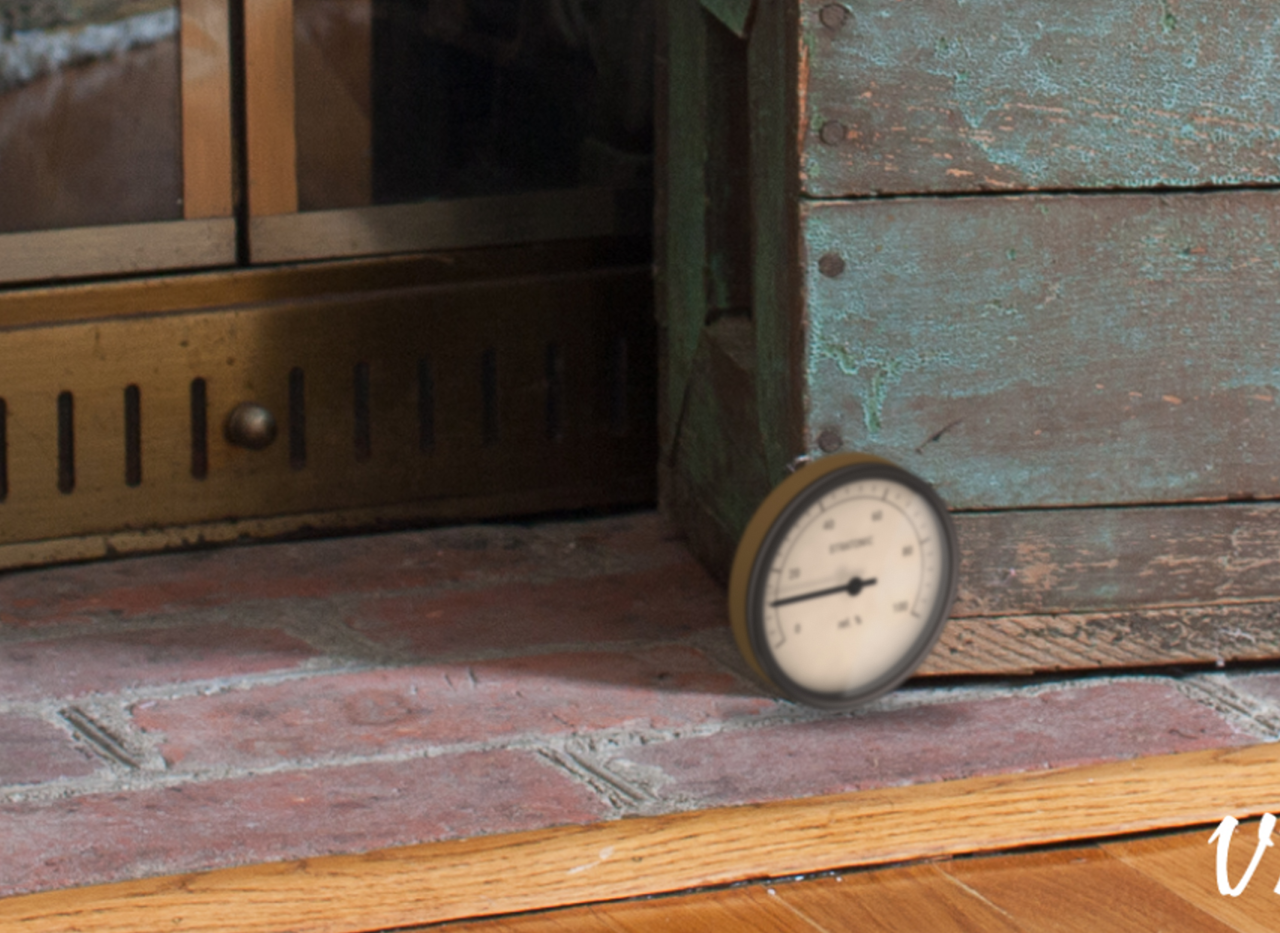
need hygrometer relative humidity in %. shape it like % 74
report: % 12
